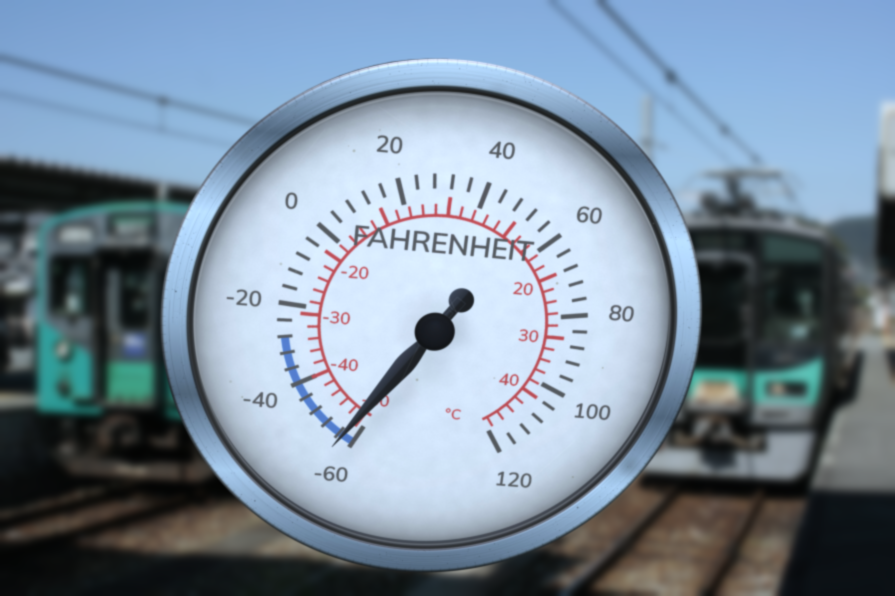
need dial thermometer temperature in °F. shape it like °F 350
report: °F -56
